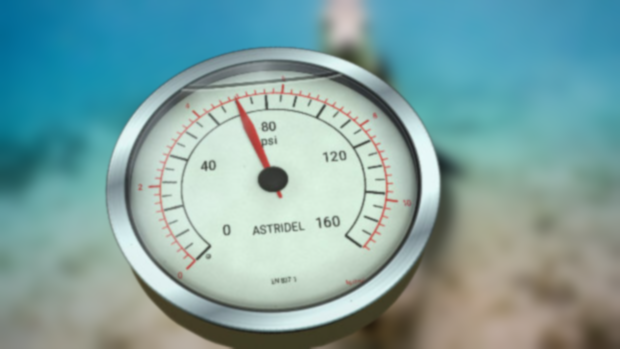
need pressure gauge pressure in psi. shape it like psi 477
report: psi 70
